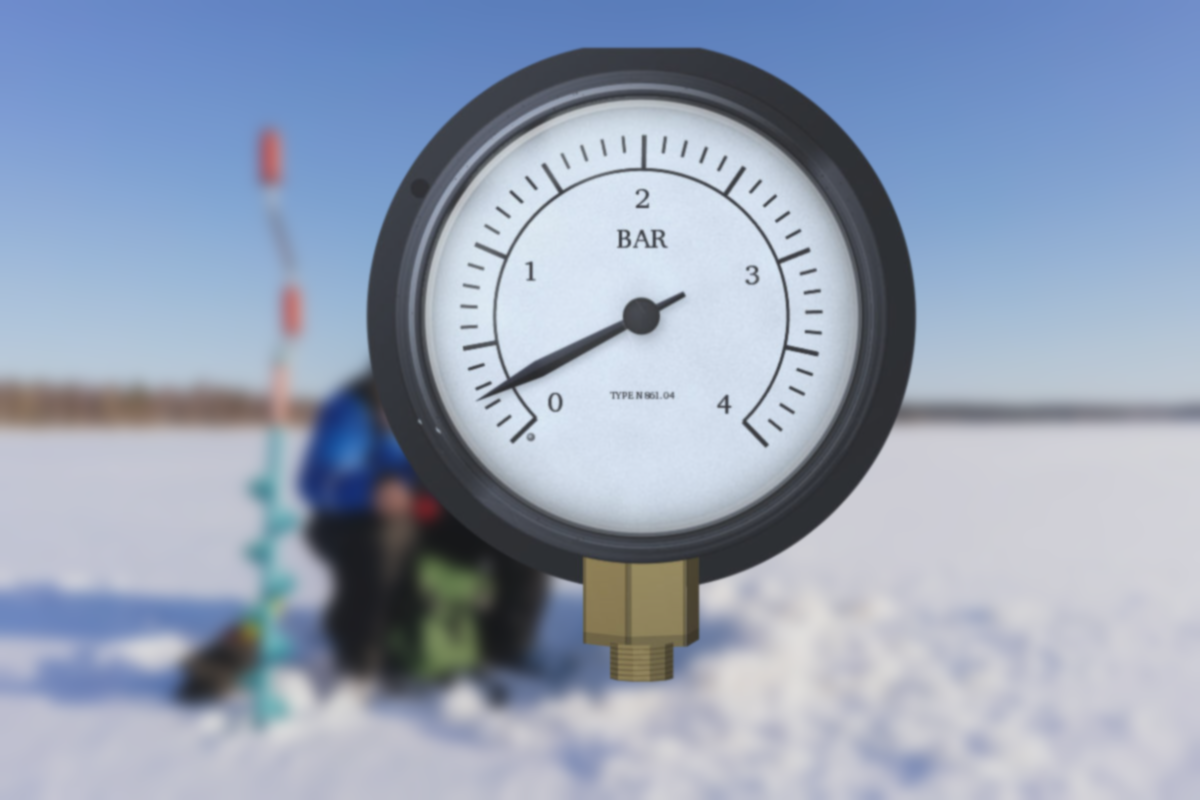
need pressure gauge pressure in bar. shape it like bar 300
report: bar 0.25
